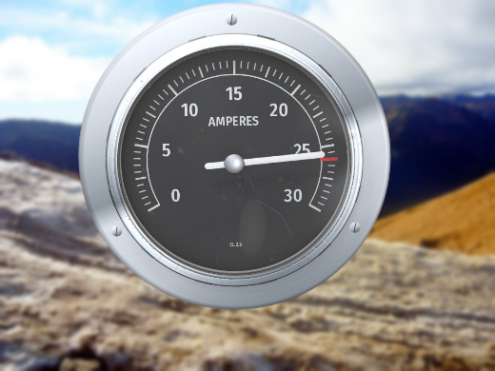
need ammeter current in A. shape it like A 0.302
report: A 25.5
